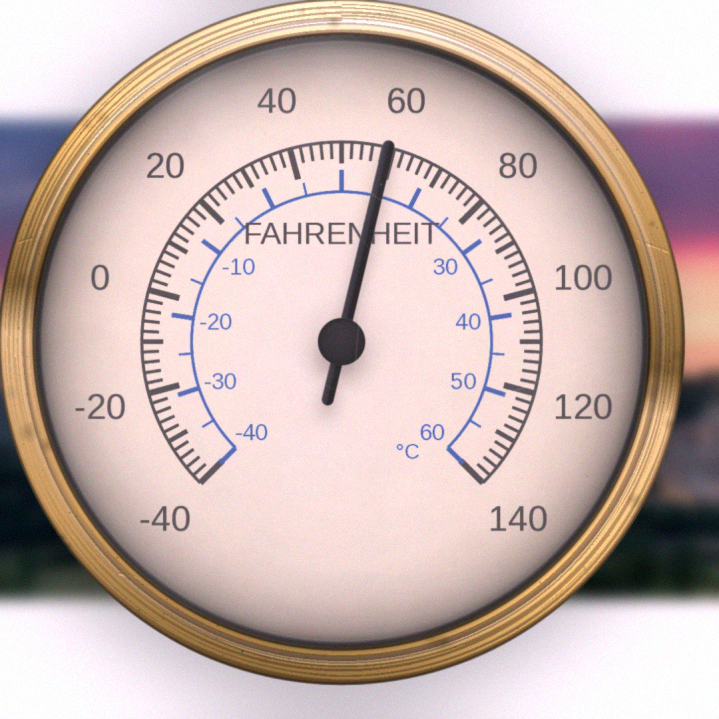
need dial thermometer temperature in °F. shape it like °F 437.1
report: °F 59
